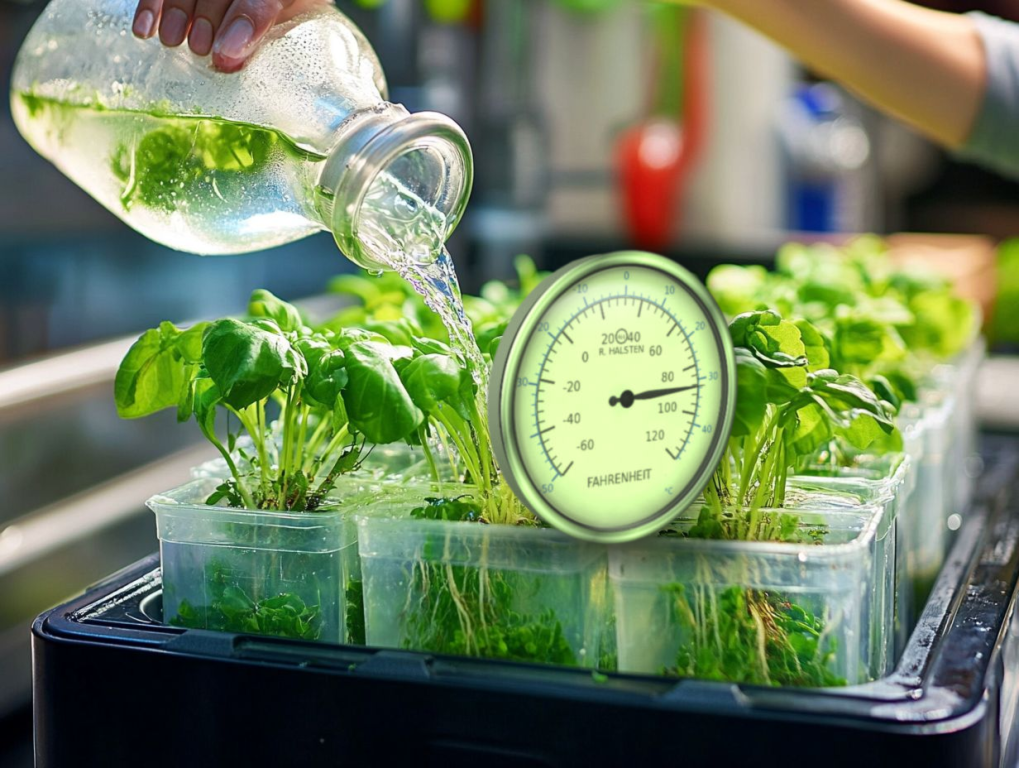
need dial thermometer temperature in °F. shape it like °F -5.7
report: °F 88
